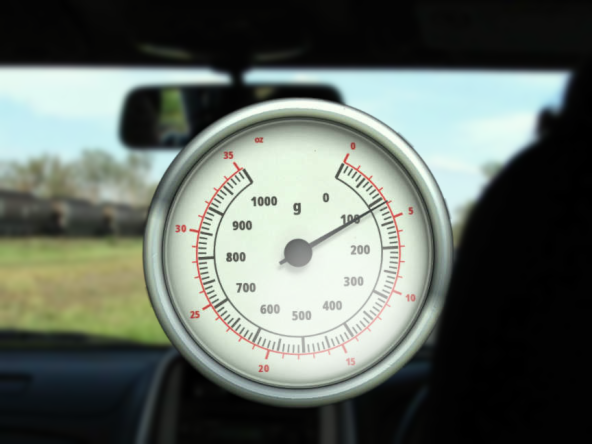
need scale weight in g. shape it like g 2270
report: g 110
